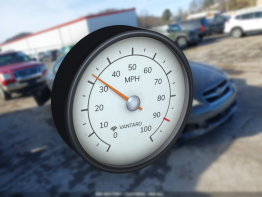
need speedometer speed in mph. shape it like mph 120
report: mph 32.5
